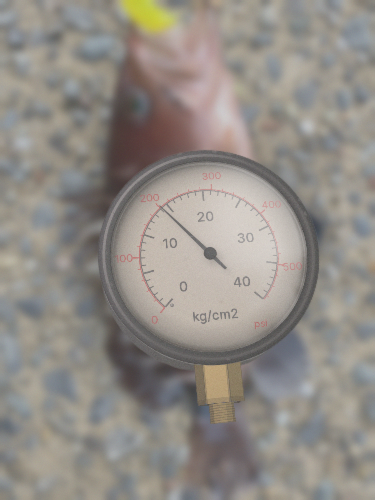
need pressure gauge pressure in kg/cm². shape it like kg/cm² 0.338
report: kg/cm² 14
